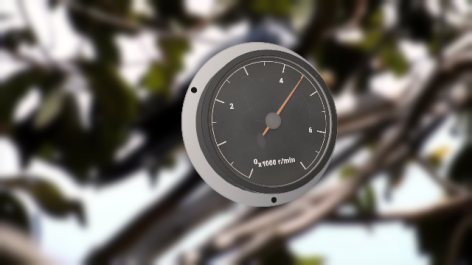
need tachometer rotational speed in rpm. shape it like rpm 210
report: rpm 4500
